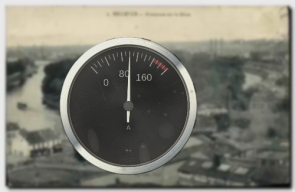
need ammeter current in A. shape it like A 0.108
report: A 100
